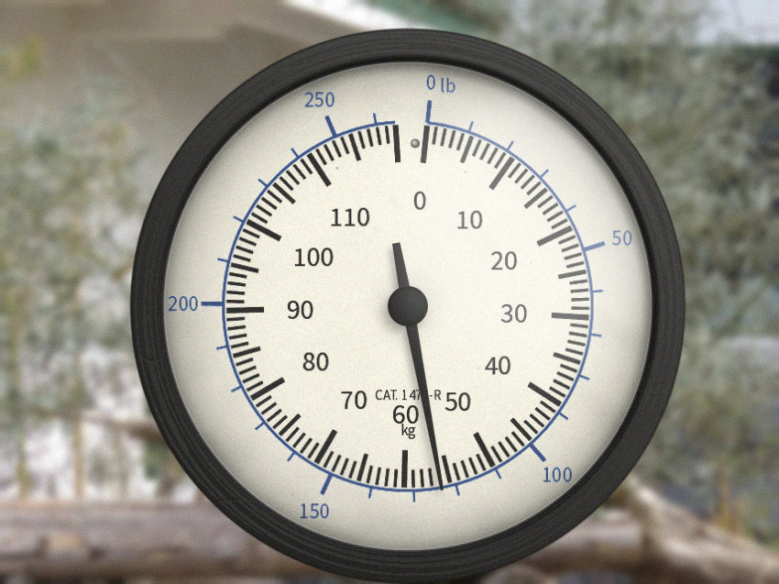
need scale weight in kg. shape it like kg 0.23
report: kg 56
